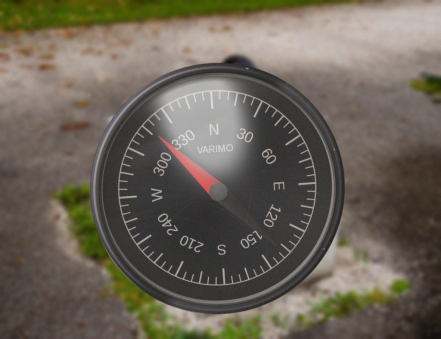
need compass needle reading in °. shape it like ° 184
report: ° 317.5
